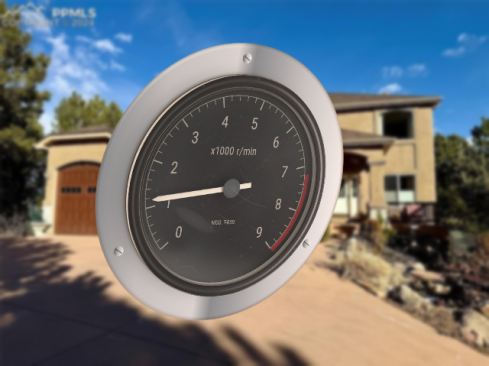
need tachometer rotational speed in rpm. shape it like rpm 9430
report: rpm 1200
